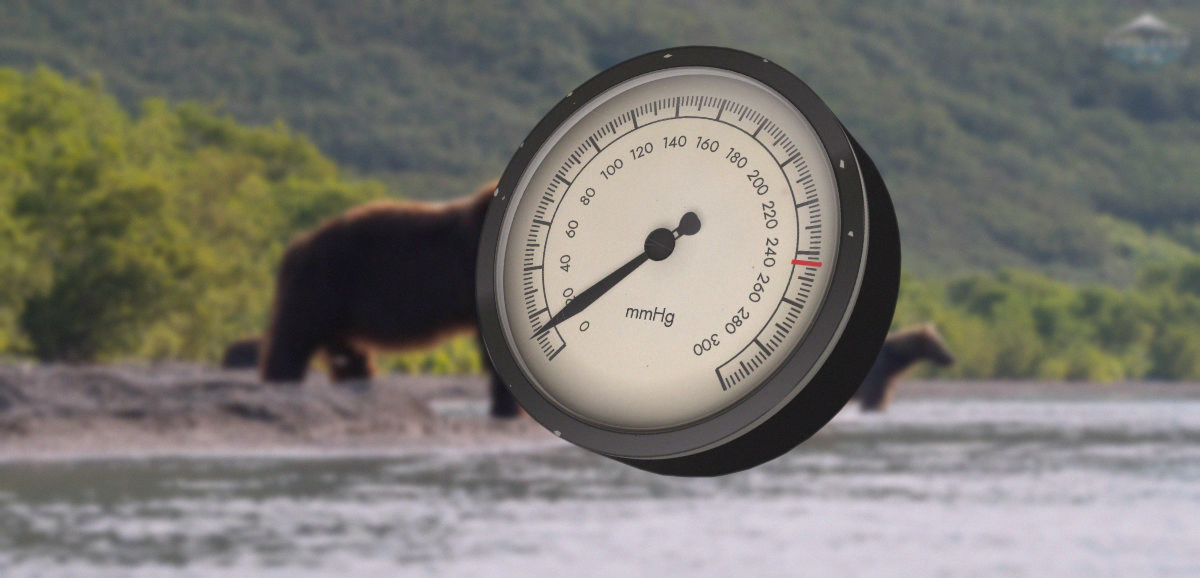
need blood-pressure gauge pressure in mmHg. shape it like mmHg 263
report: mmHg 10
